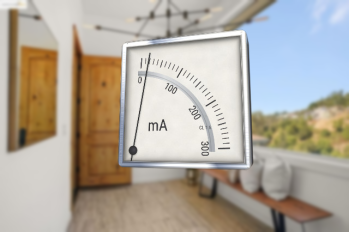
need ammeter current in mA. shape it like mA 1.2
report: mA 20
